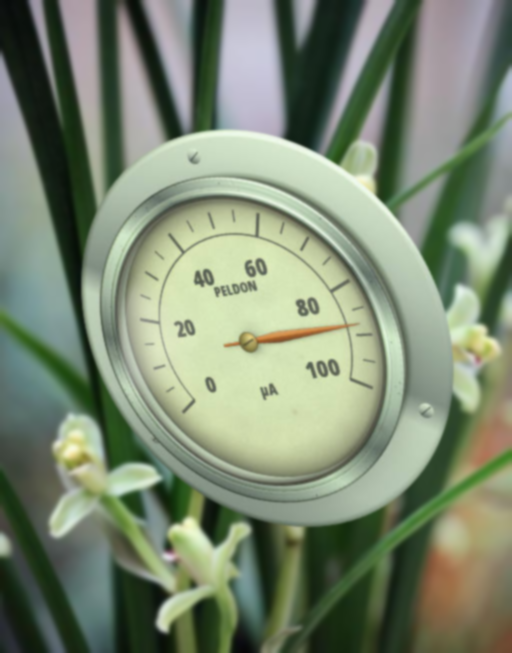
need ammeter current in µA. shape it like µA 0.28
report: µA 87.5
